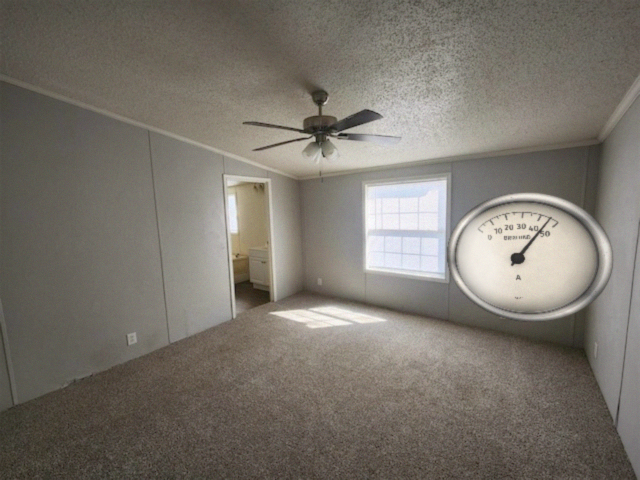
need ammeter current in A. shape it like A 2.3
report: A 45
